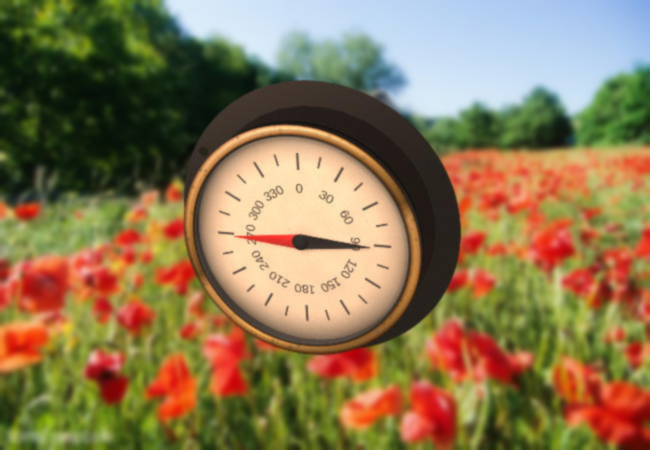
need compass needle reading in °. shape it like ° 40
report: ° 270
